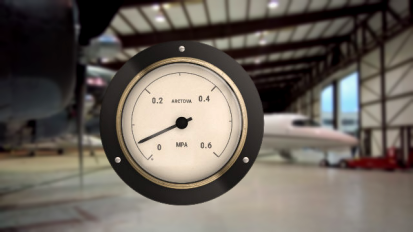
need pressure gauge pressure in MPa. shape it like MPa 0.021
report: MPa 0.05
